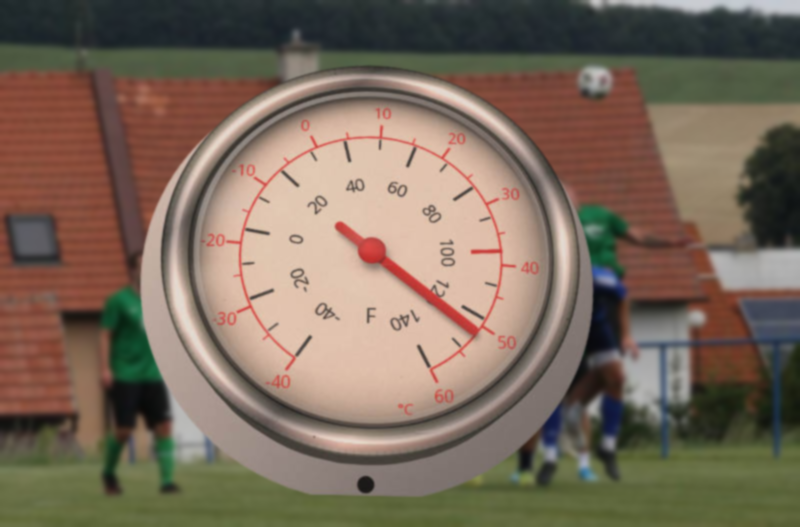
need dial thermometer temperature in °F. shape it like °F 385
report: °F 125
